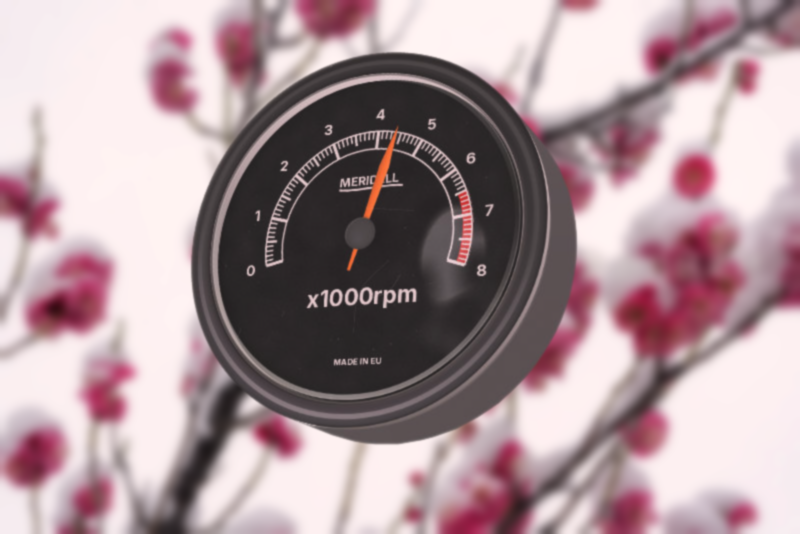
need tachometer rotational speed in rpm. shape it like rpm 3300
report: rpm 4500
